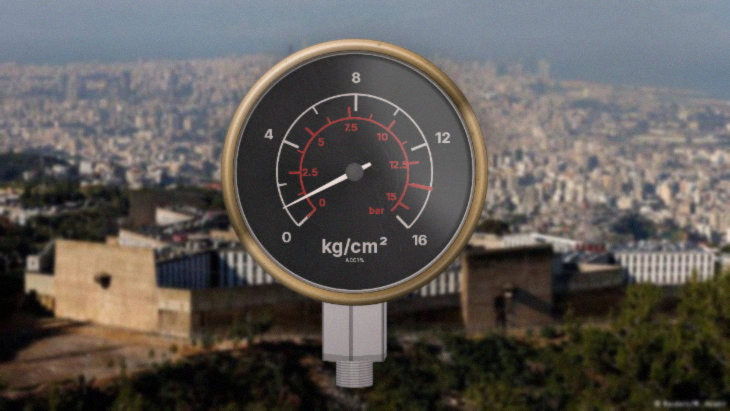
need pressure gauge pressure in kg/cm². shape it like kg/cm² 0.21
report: kg/cm² 1
